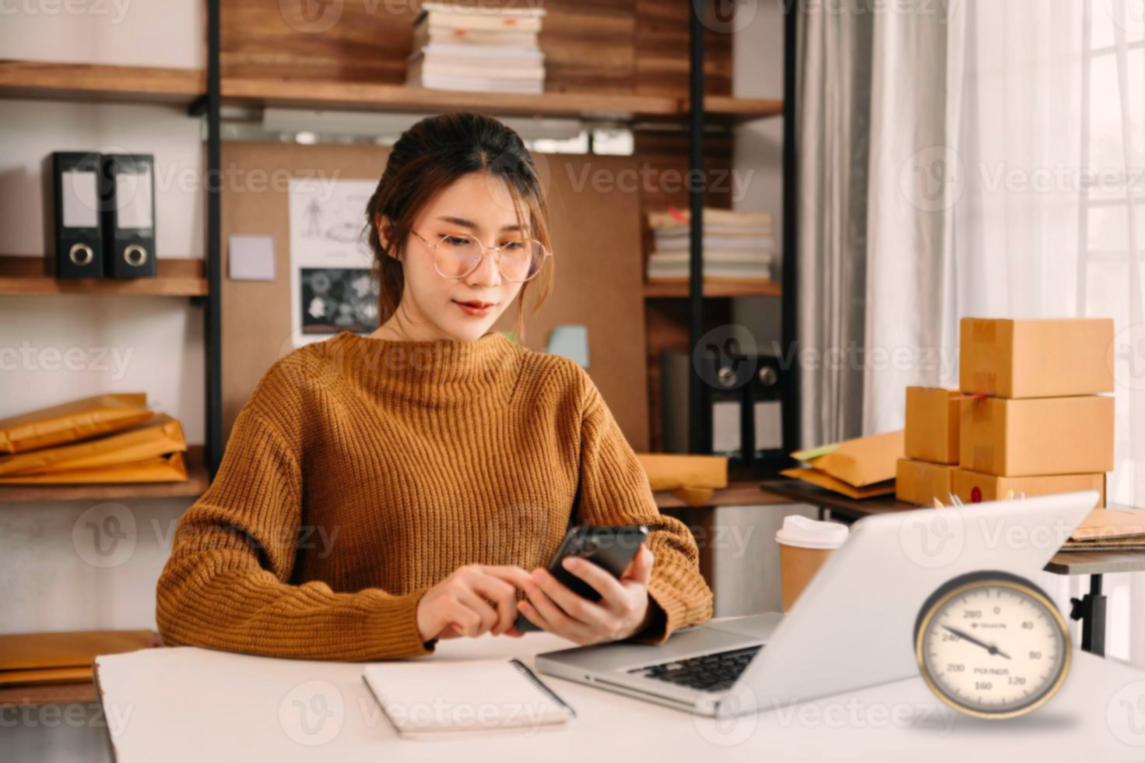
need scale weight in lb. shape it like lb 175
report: lb 250
